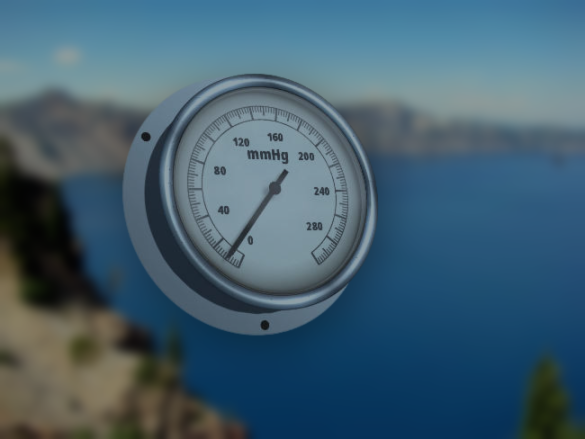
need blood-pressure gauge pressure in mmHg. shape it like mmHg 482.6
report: mmHg 10
